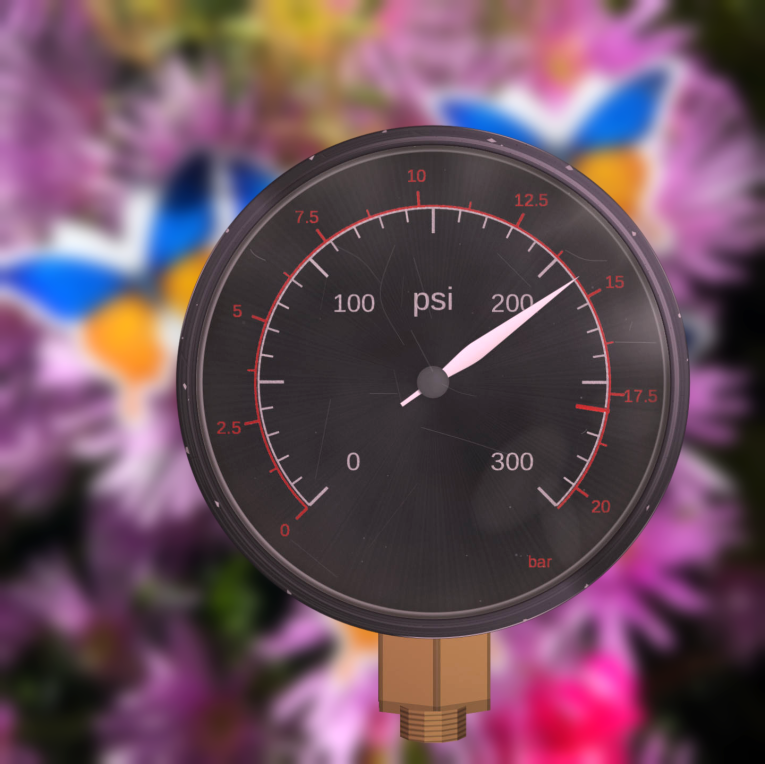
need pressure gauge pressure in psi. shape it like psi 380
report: psi 210
